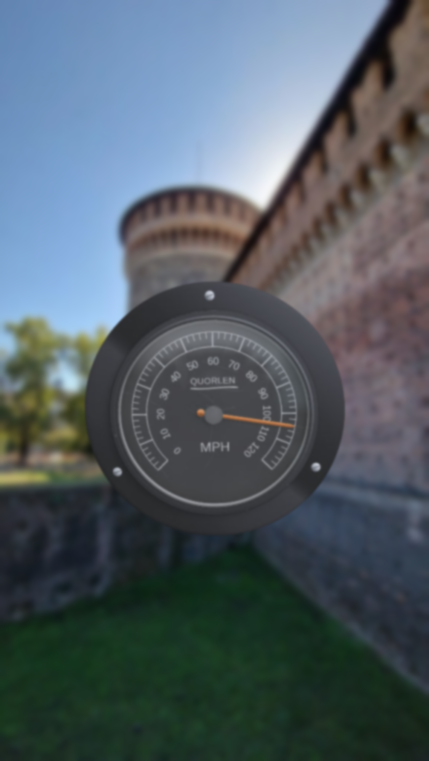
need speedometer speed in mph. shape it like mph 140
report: mph 104
